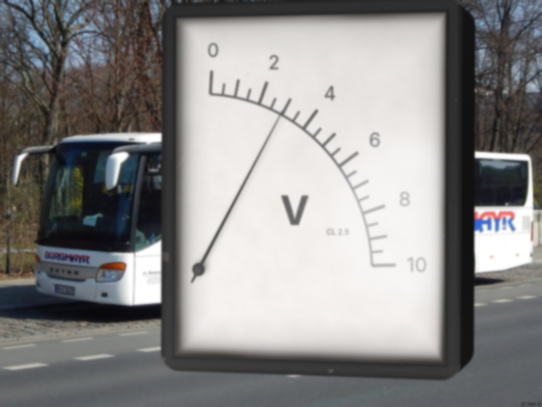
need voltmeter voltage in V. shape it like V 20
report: V 3
